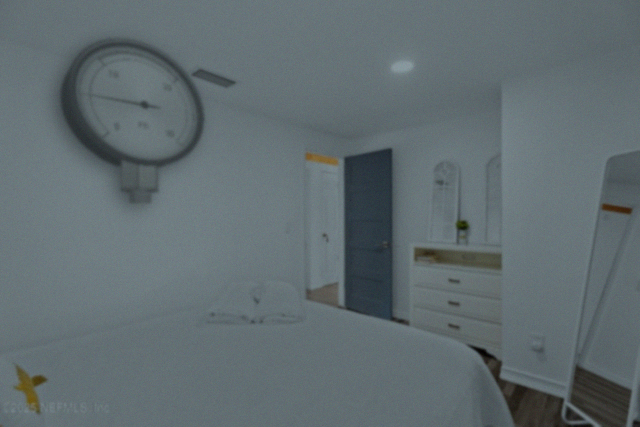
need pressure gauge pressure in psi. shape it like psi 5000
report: psi 5
